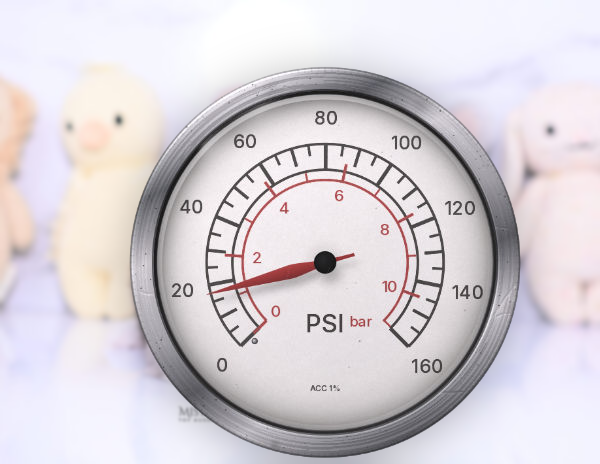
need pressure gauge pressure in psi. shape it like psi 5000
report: psi 17.5
